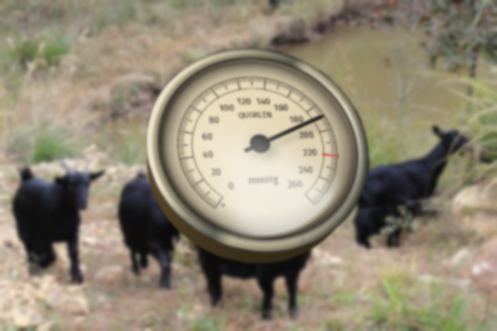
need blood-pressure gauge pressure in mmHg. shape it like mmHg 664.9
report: mmHg 190
